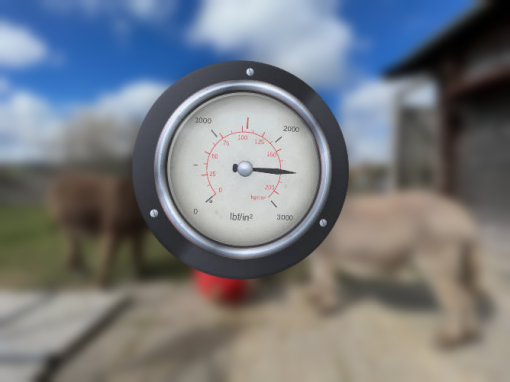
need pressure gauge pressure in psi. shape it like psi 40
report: psi 2500
